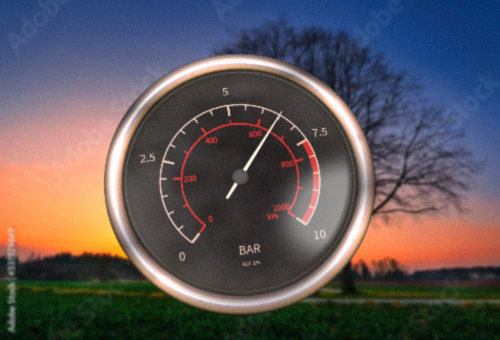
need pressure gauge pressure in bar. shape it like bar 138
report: bar 6.5
